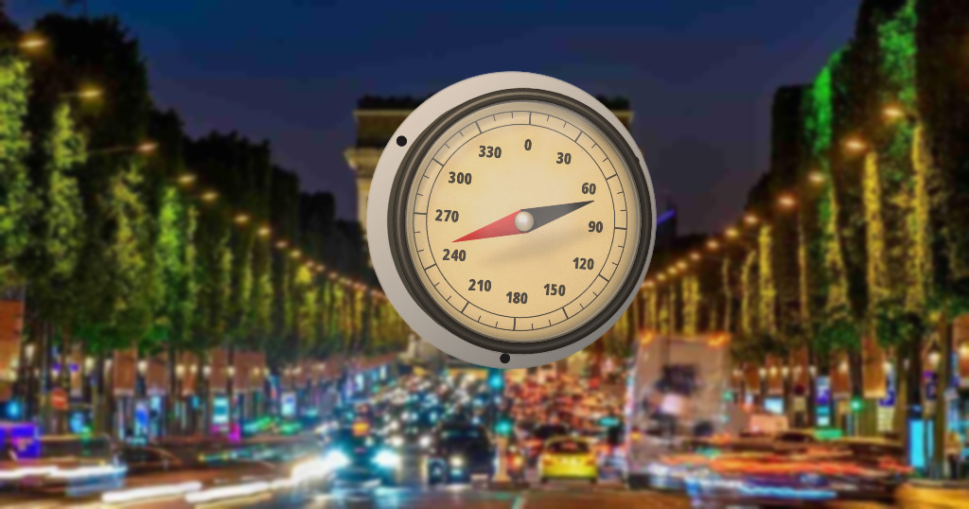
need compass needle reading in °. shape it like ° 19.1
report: ° 250
